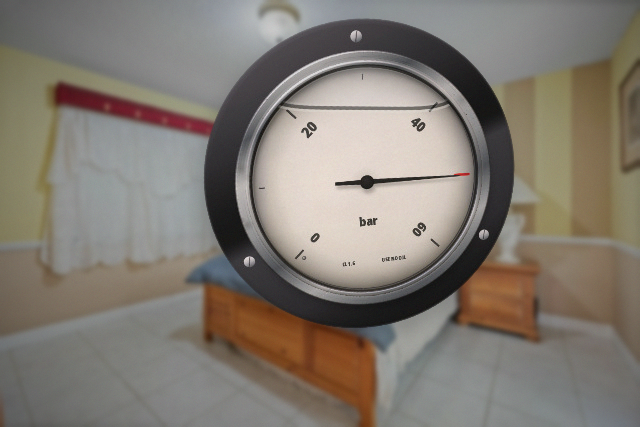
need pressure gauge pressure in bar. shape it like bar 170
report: bar 50
